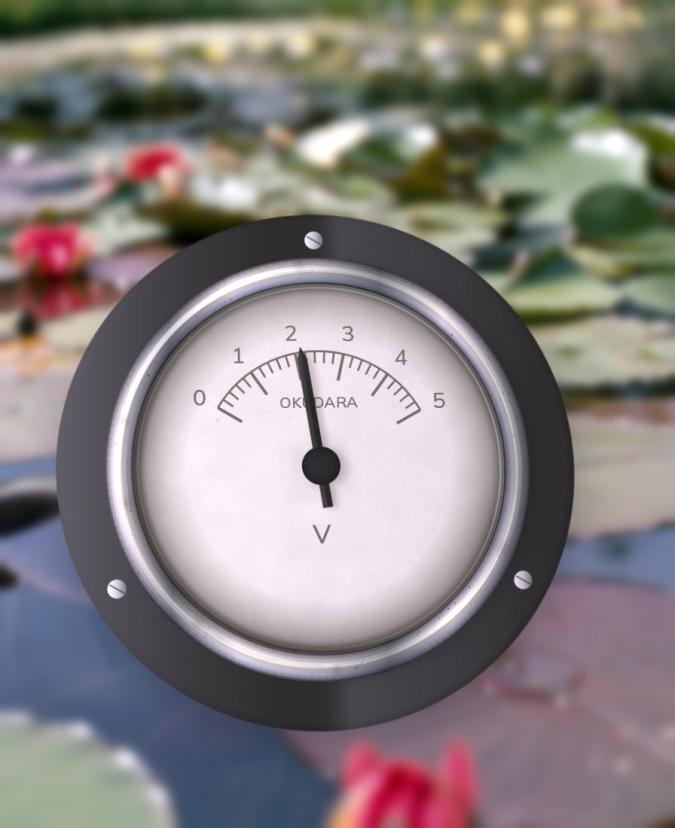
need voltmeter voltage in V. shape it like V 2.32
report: V 2.1
